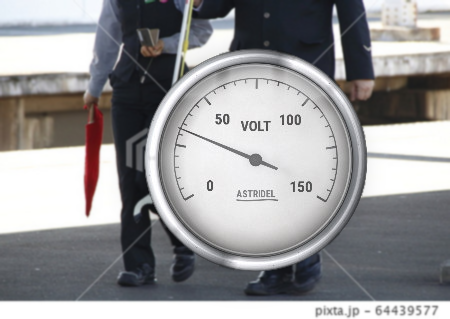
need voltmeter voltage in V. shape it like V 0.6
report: V 32.5
